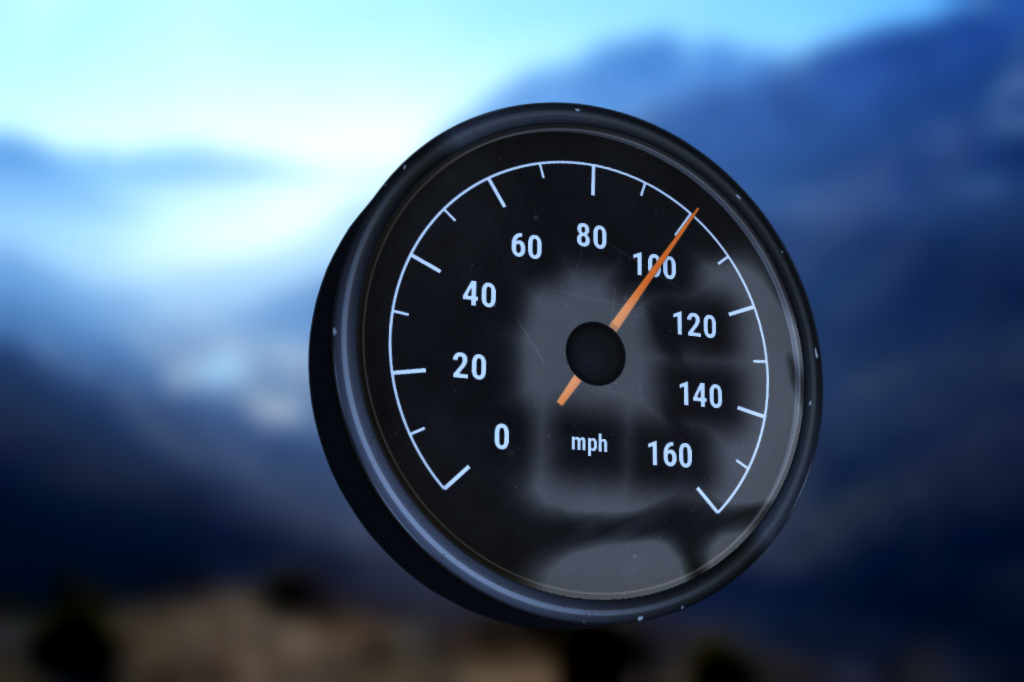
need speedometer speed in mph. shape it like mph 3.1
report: mph 100
